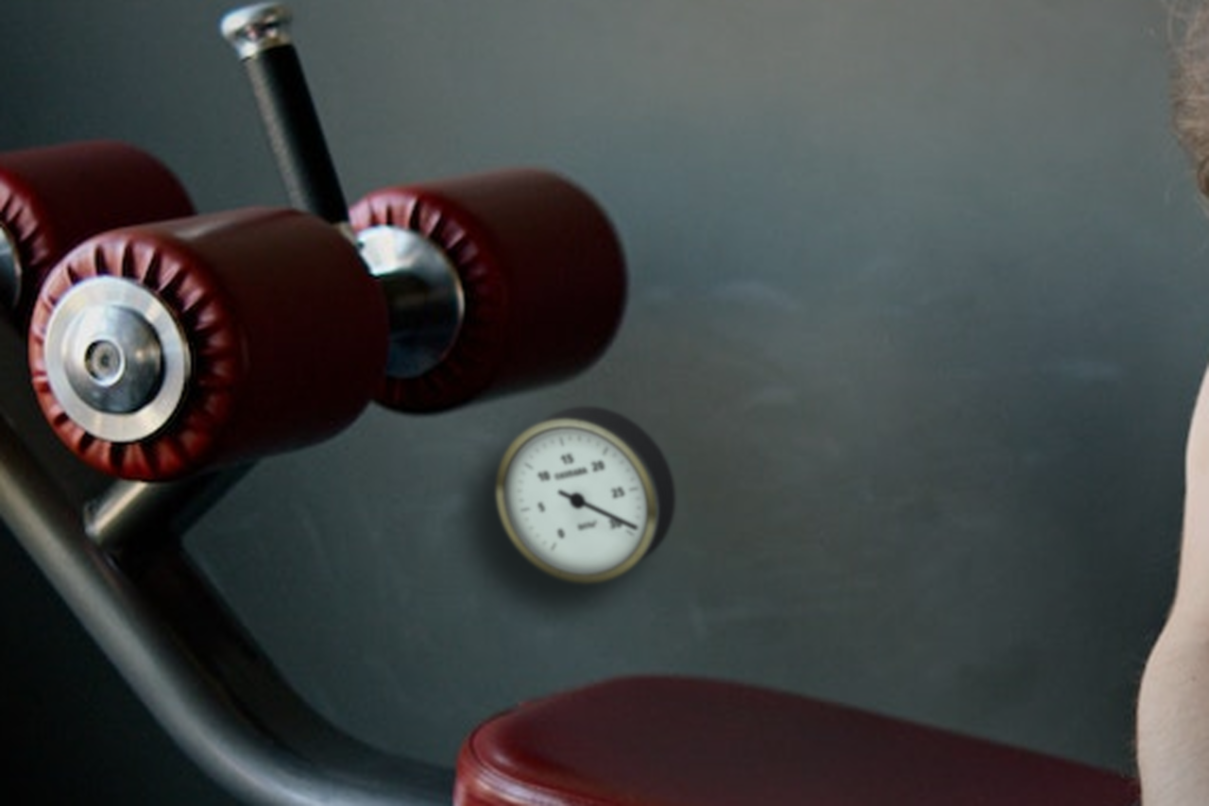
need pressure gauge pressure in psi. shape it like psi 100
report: psi 29
